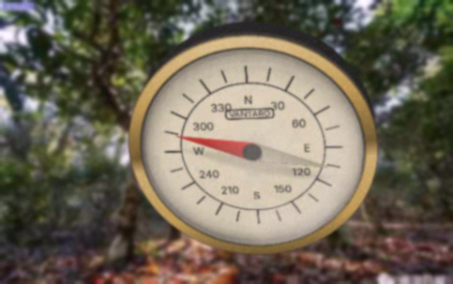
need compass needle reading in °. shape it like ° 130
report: ° 285
